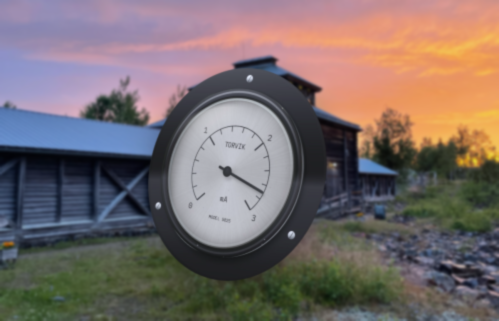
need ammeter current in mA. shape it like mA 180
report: mA 2.7
